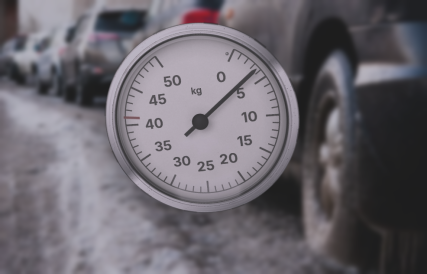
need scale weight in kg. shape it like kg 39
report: kg 3.5
